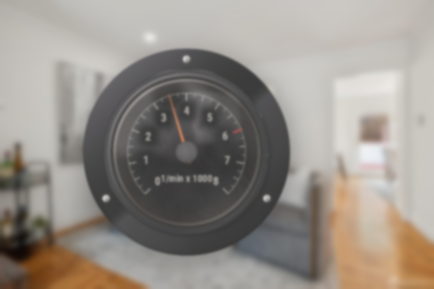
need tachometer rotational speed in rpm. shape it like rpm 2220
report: rpm 3500
